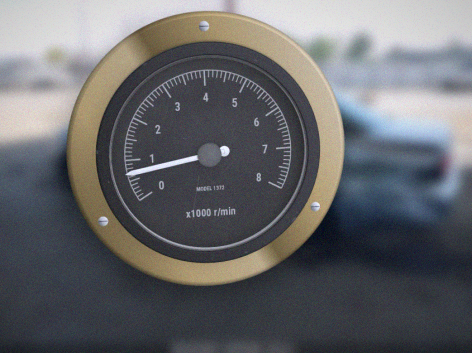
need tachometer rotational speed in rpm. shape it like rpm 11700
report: rpm 700
